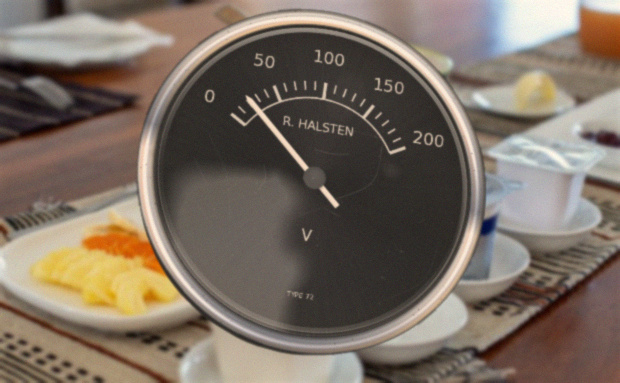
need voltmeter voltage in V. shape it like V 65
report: V 20
